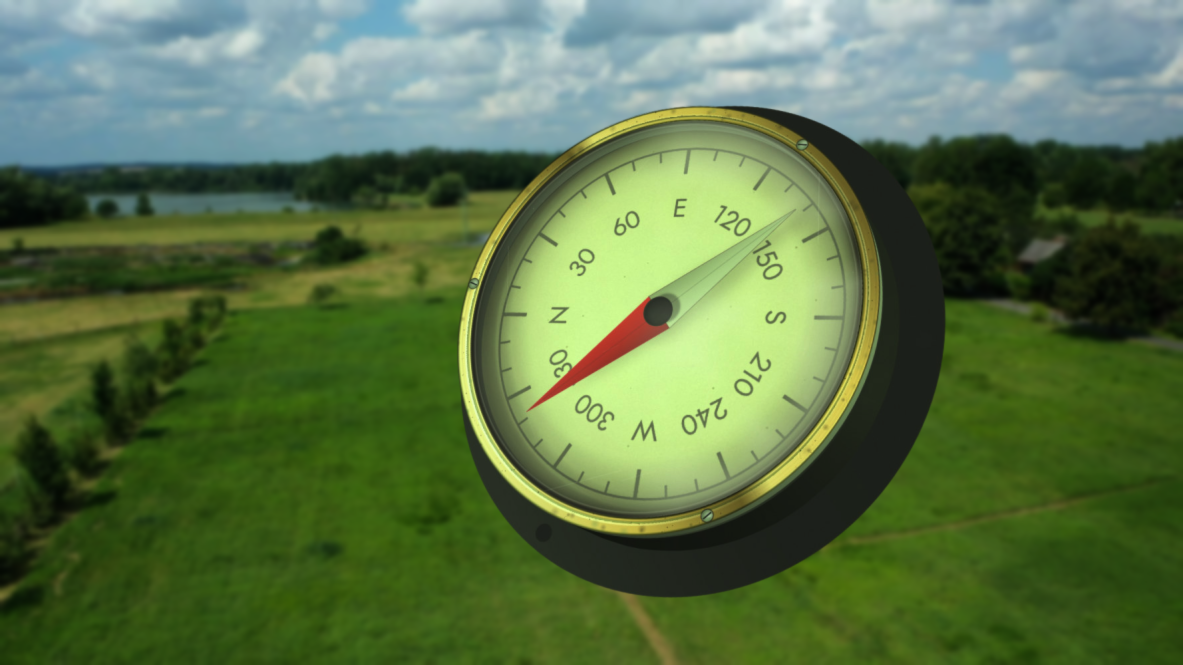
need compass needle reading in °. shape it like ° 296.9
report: ° 320
